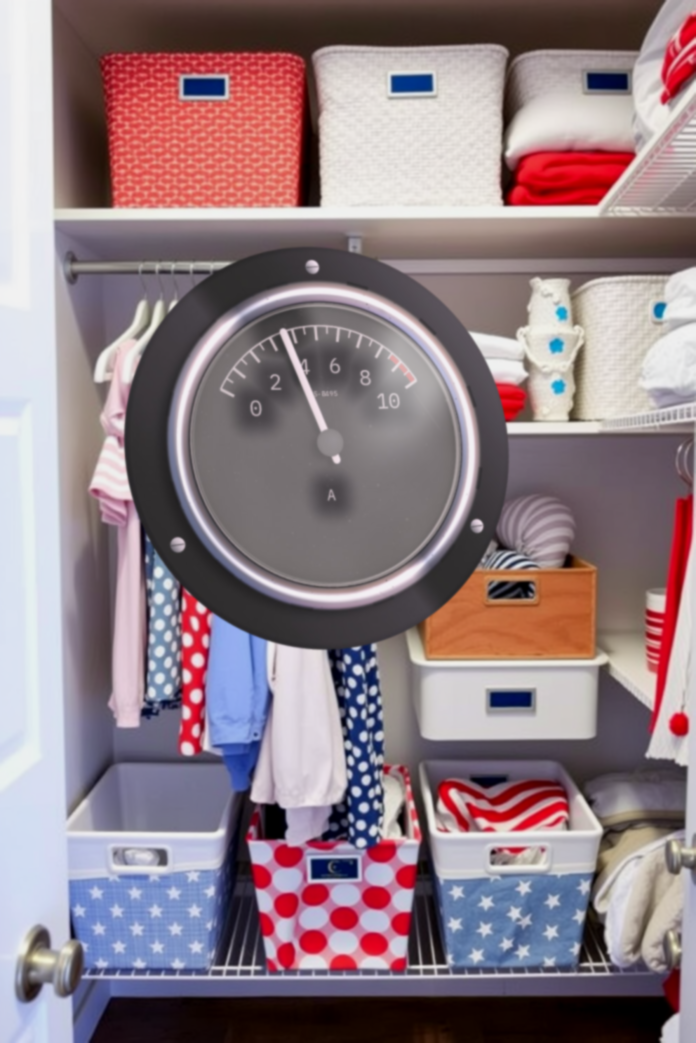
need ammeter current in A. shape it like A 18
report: A 3.5
